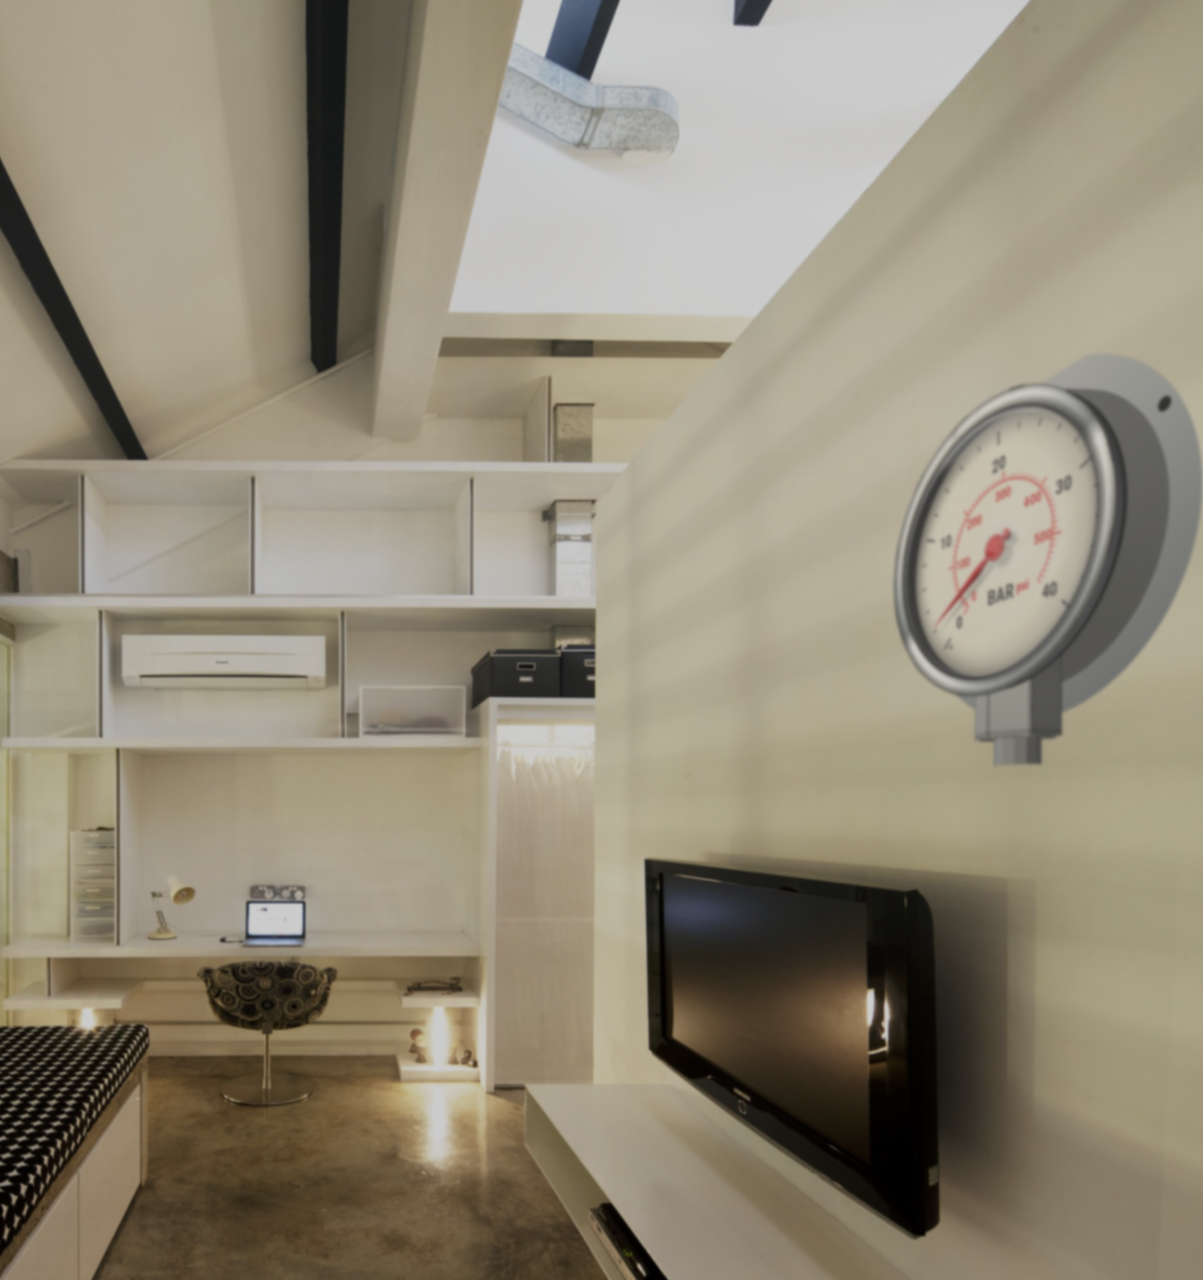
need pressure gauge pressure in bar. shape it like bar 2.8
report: bar 2
